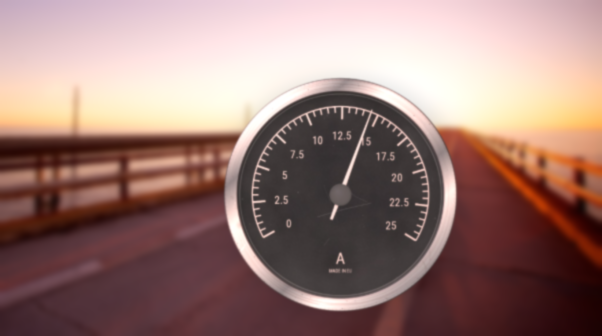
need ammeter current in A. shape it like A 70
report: A 14.5
